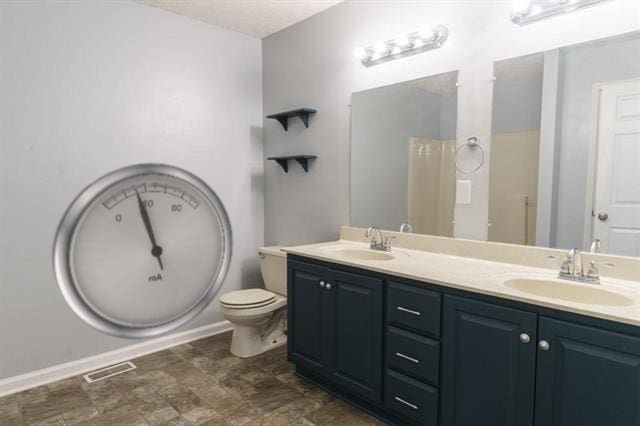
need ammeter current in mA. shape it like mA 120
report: mA 30
